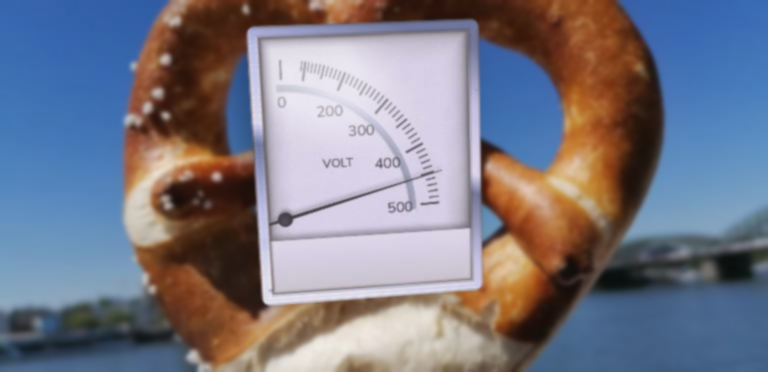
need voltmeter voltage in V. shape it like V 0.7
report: V 450
